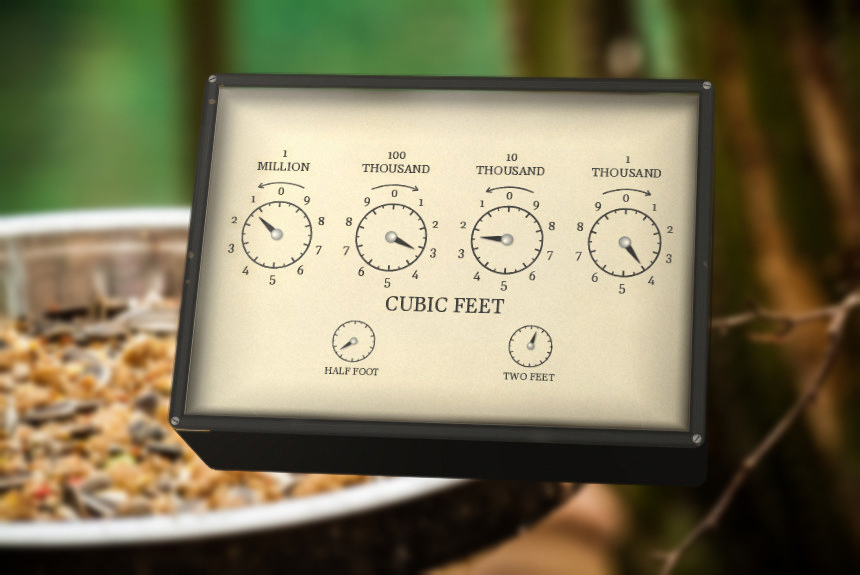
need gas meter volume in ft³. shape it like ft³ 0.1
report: ft³ 132400
